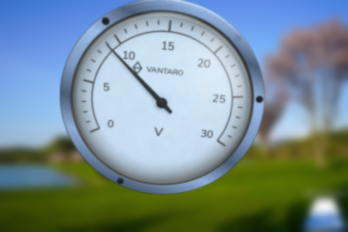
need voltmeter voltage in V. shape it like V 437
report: V 9
